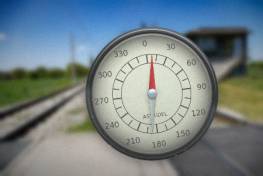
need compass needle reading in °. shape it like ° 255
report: ° 7.5
